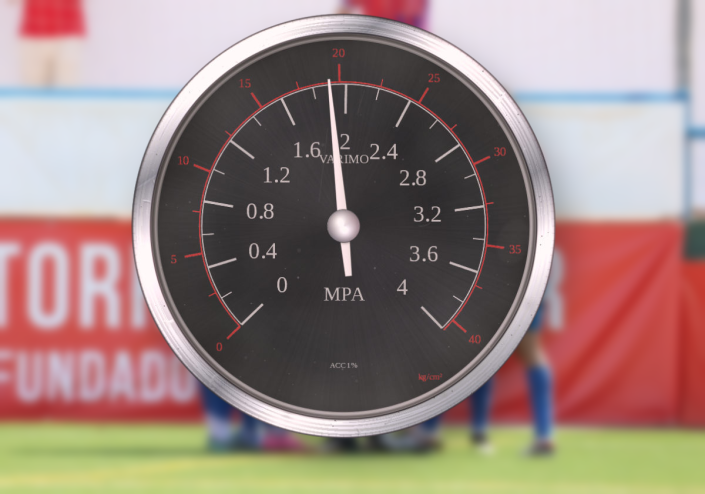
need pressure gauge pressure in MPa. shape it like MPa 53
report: MPa 1.9
